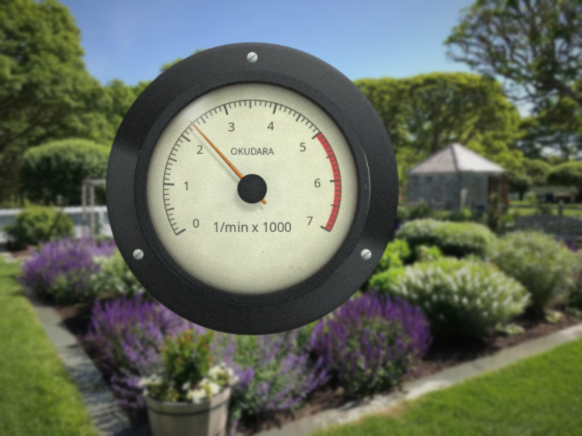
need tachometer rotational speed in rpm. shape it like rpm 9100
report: rpm 2300
